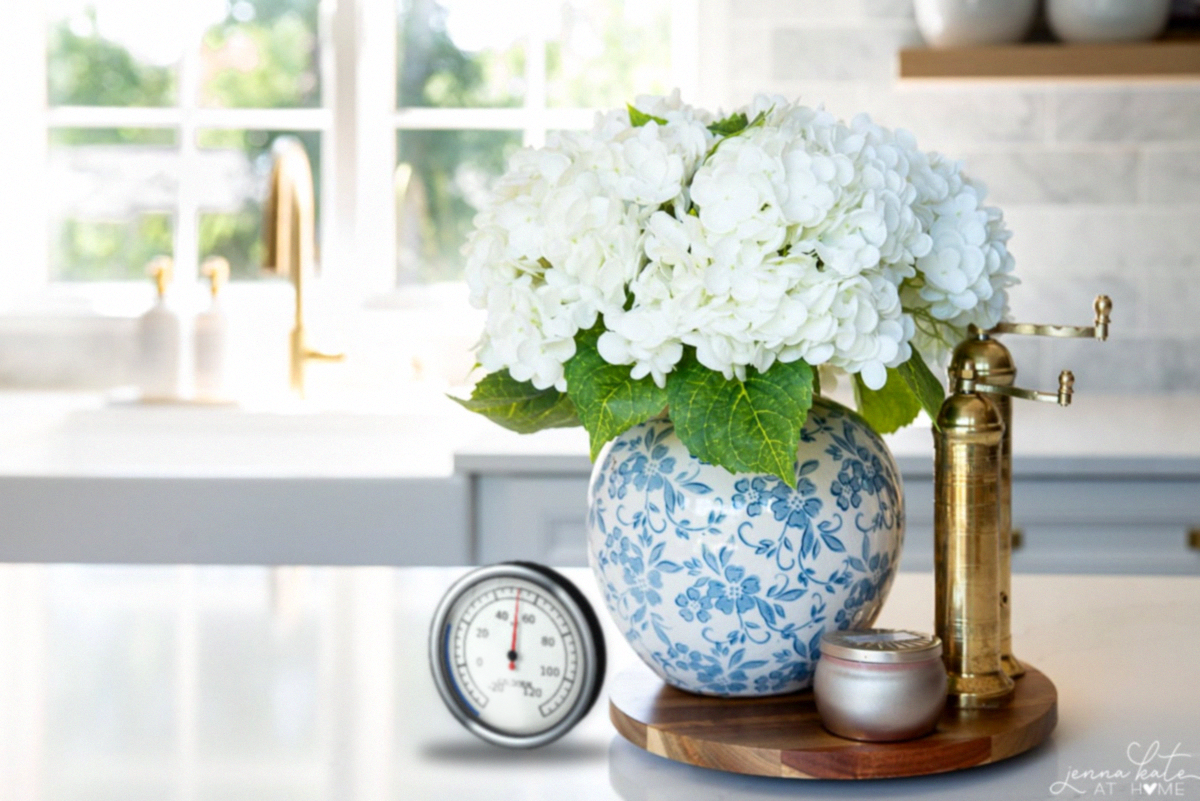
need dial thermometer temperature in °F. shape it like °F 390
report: °F 52
